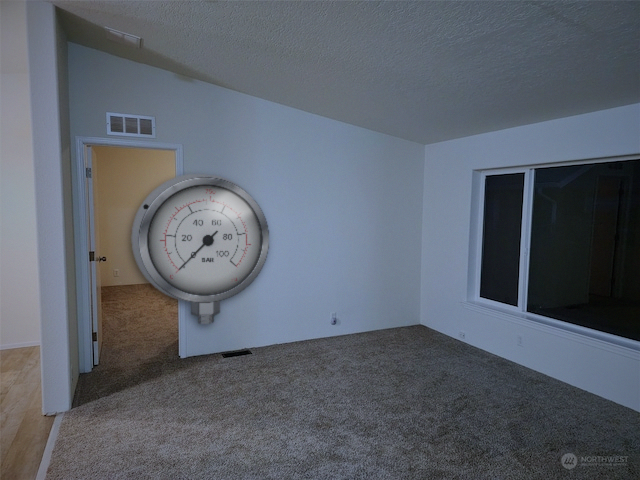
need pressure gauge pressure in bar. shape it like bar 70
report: bar 0
